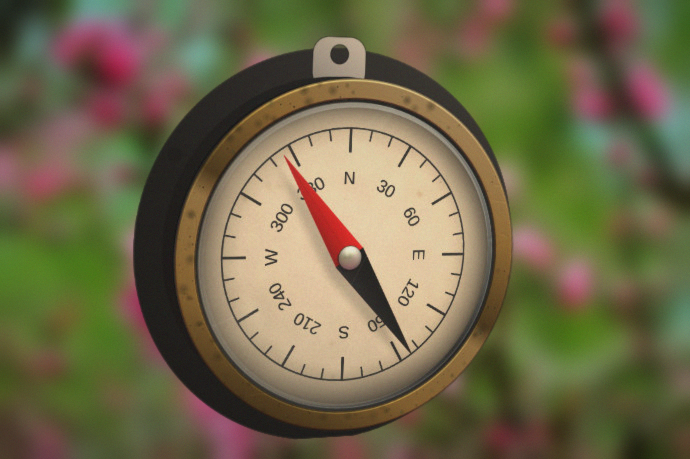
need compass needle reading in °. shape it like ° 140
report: ° 325
